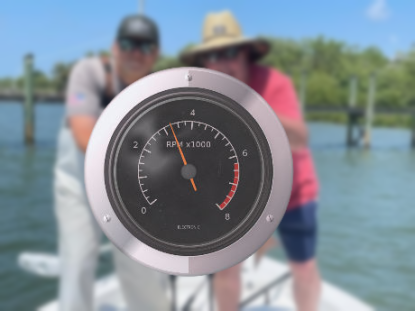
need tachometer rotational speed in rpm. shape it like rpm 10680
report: rpm 3250
